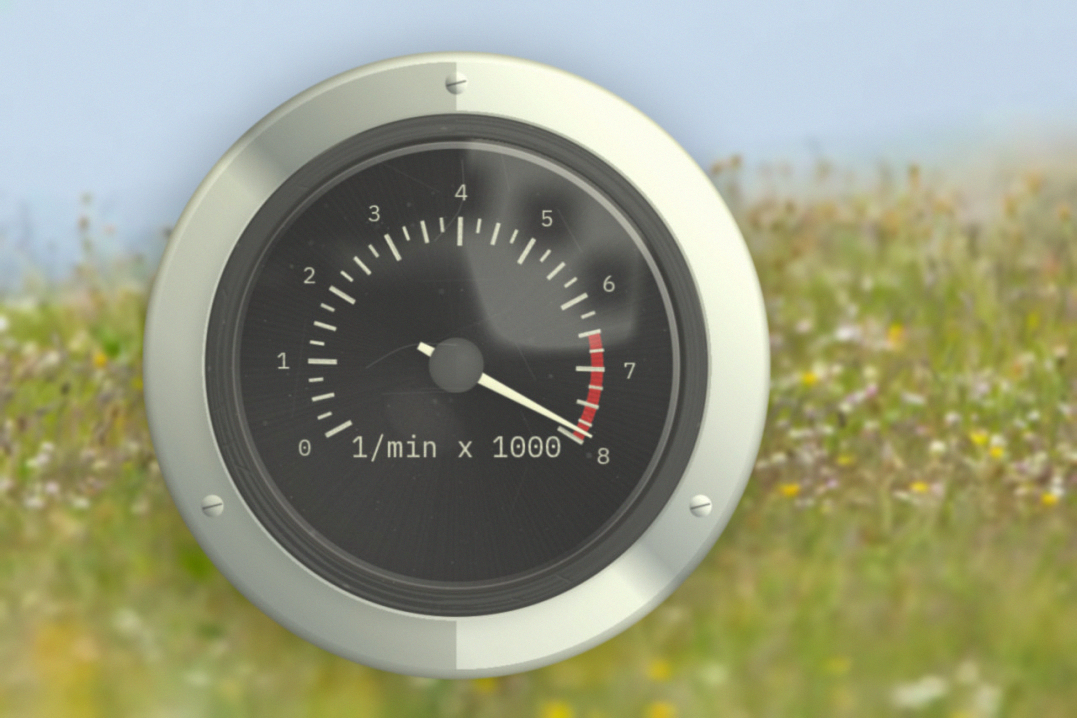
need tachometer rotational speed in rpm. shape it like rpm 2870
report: rpm 7875
